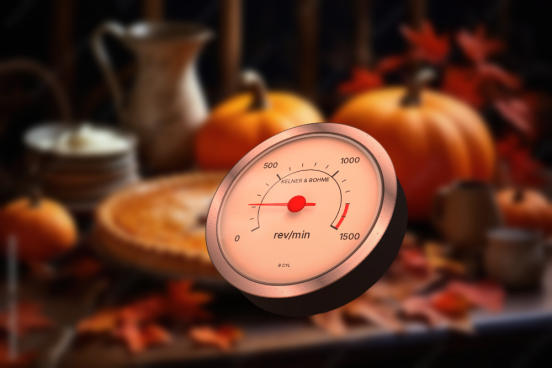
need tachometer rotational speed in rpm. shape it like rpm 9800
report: rpm 200
